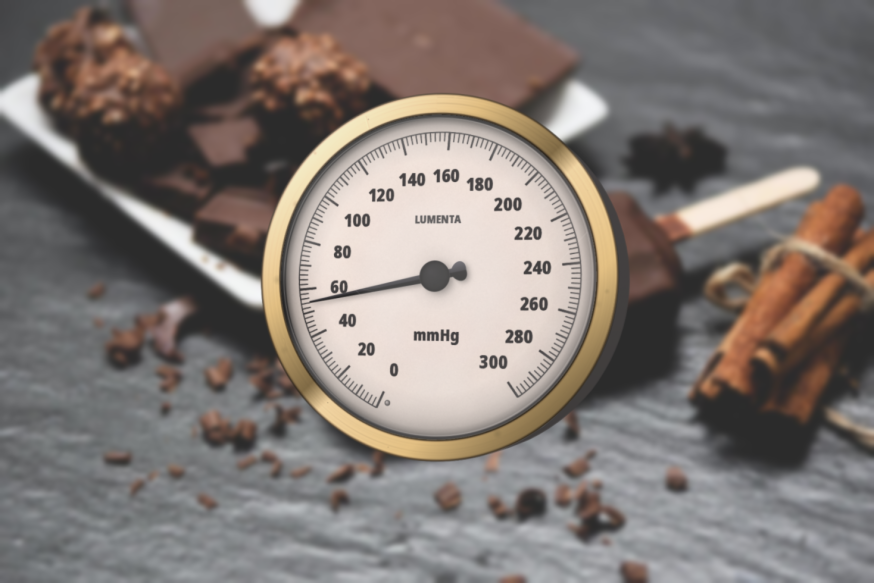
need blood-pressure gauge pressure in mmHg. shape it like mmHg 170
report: mmHg 54
